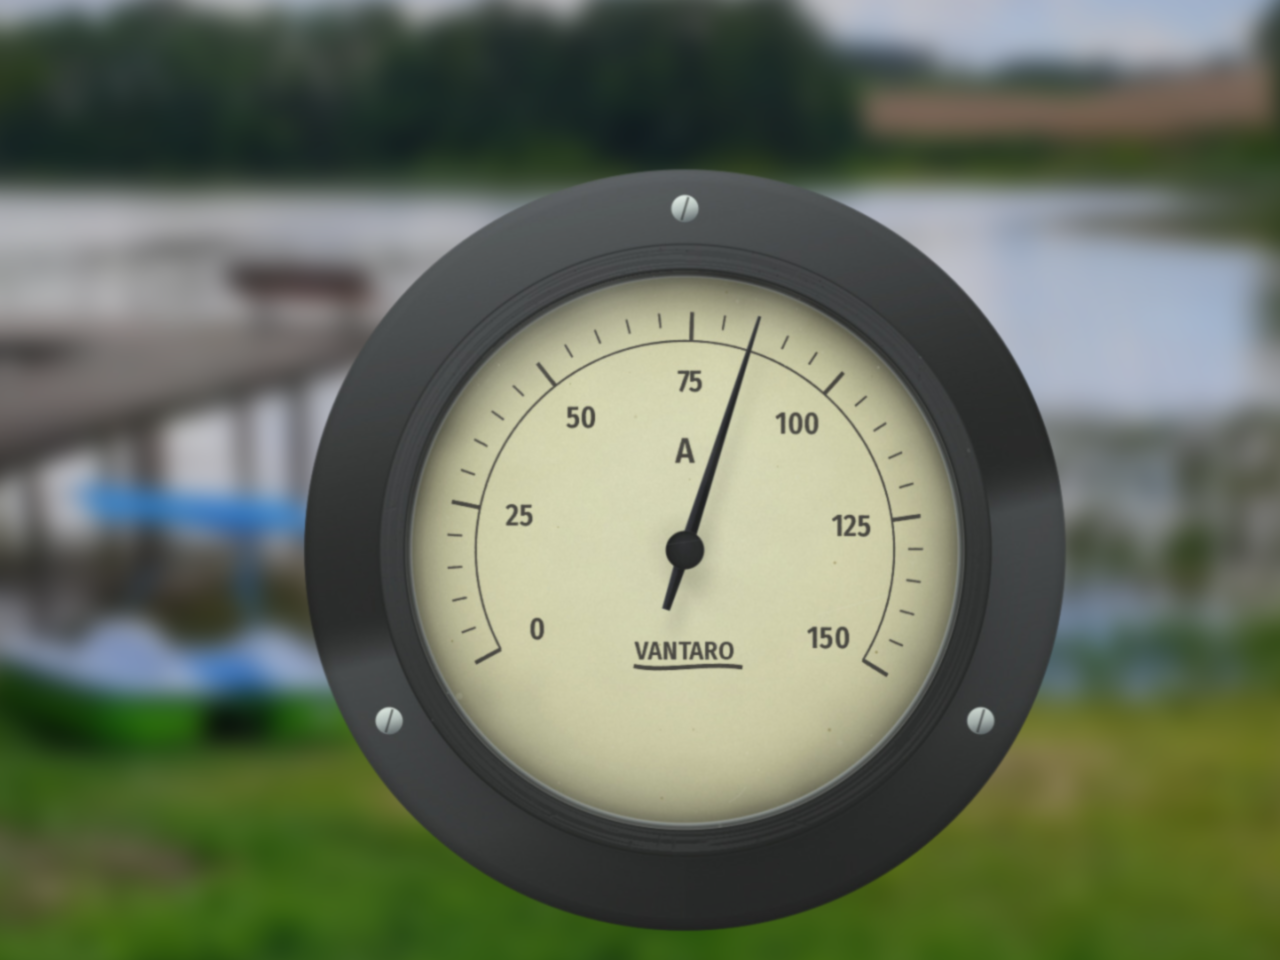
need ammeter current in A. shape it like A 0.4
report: A 85
